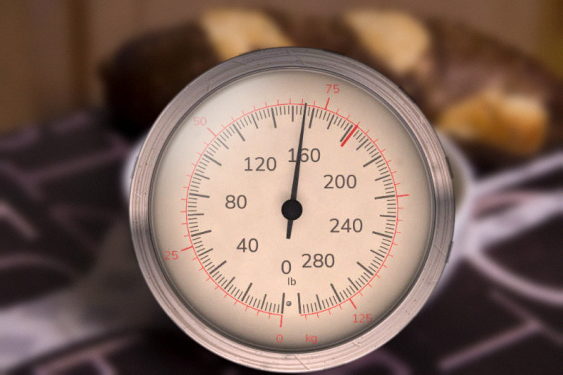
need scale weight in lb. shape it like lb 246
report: lb 156
